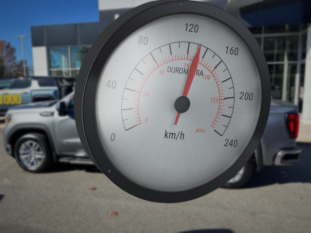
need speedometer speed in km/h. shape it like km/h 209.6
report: km/h 130
